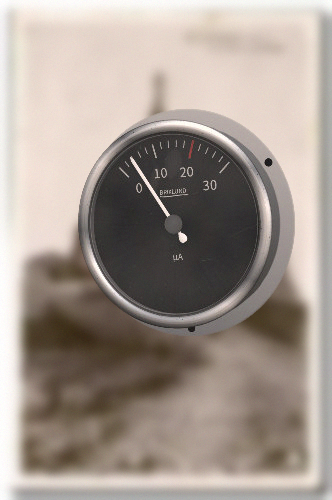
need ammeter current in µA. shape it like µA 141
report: µA 4
